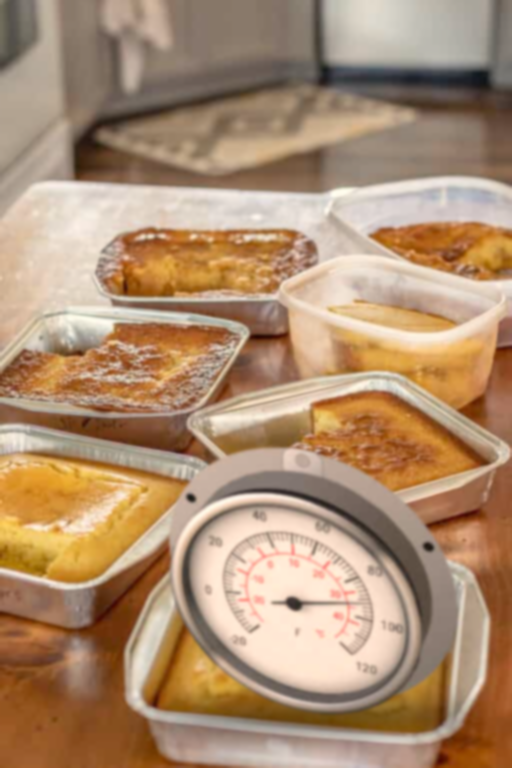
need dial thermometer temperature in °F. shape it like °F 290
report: °F 90
